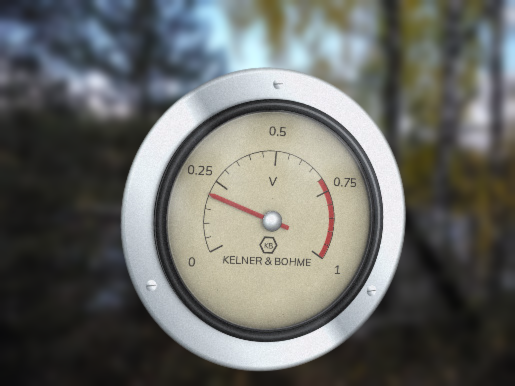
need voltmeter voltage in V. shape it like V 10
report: V 0.2
